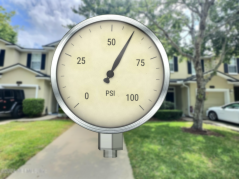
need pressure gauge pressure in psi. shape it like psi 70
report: psi 60
